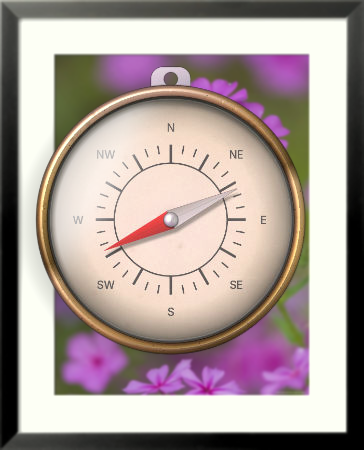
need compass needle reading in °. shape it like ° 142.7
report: ° 245
